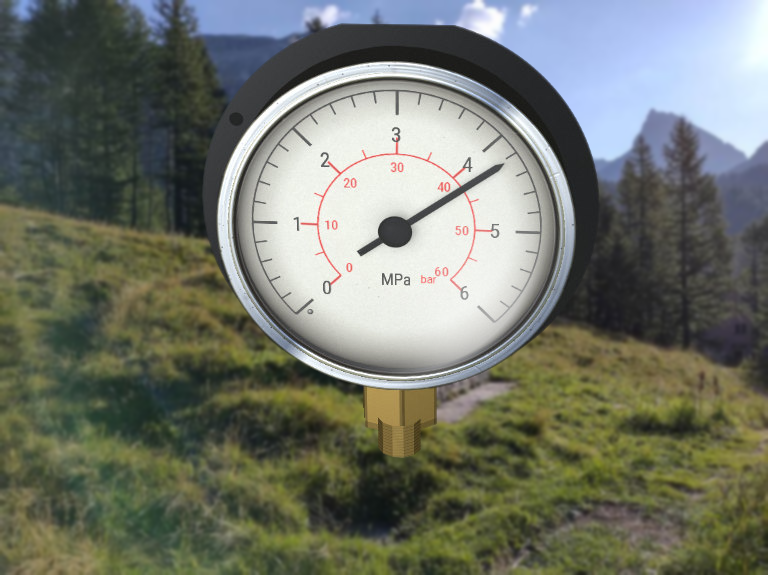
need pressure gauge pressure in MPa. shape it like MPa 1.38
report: MPa 4.2
